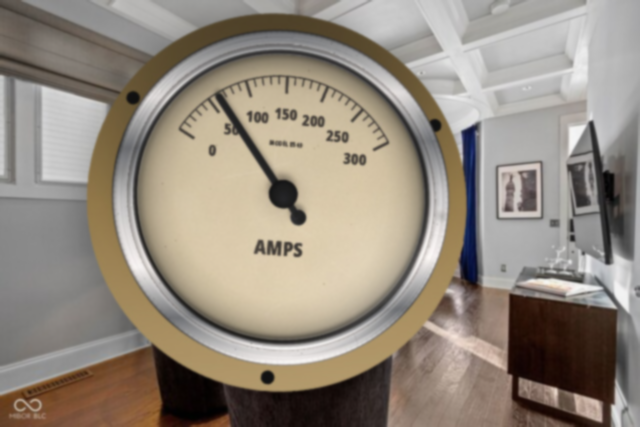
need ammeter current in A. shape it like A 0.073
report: A 60
